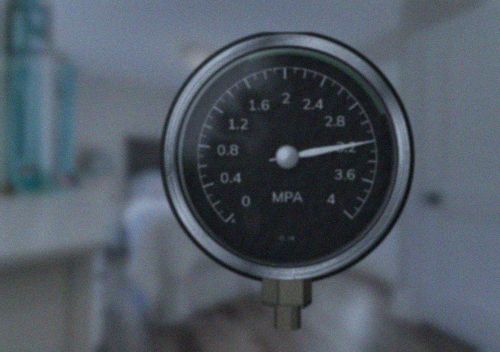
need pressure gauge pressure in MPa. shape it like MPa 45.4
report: MPa 3.2
